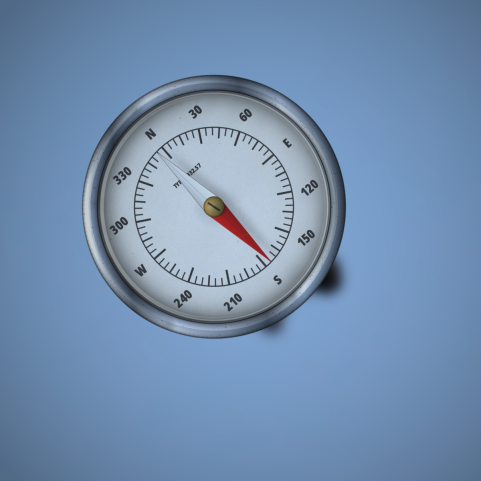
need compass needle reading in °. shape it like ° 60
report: ° 175
